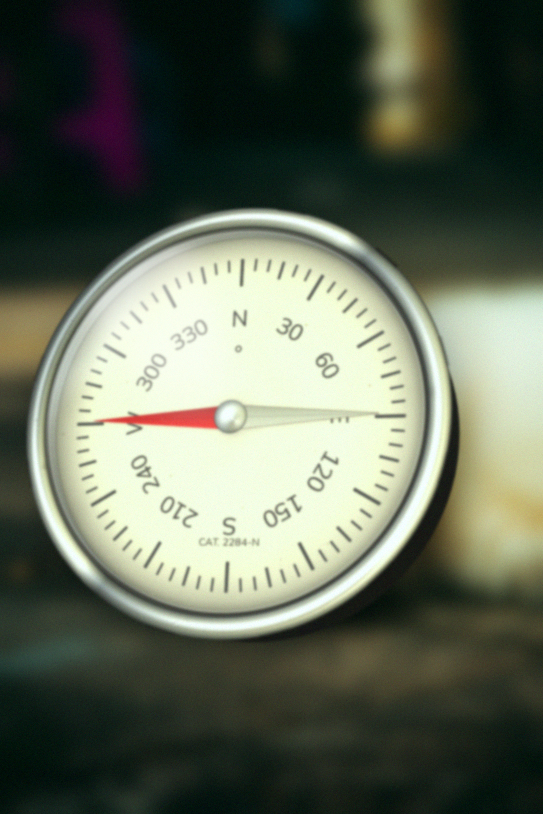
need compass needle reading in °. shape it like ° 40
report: ° 270
